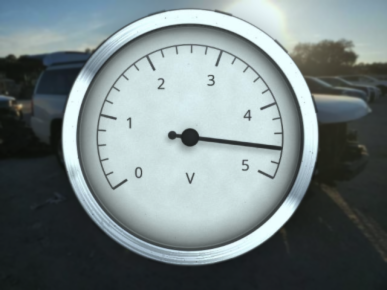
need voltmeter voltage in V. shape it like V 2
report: V 4.6
